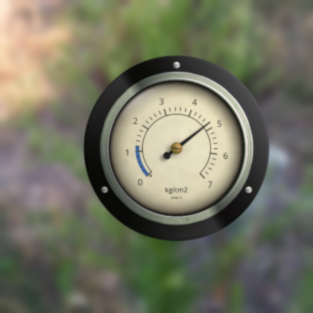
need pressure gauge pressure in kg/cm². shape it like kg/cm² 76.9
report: kg/cm² 4.8
